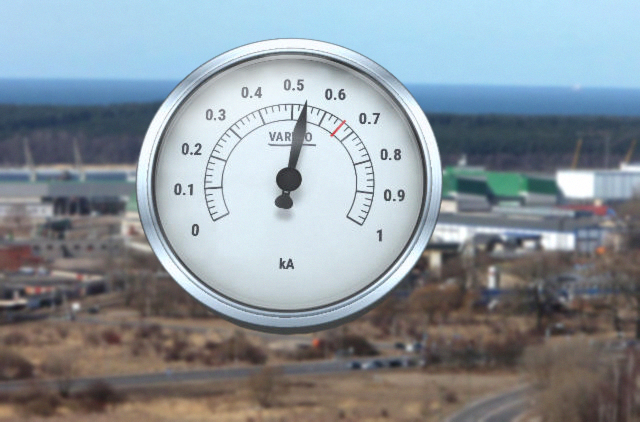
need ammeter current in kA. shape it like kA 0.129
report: kA 0.54
